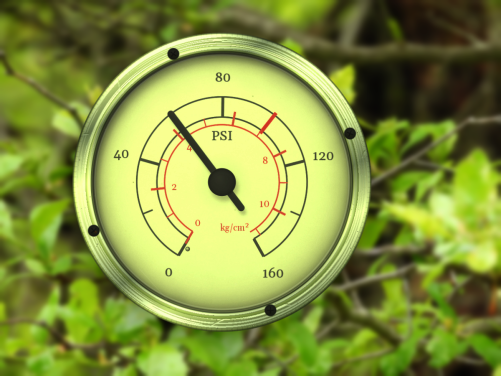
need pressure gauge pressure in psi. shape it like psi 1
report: psi 60
